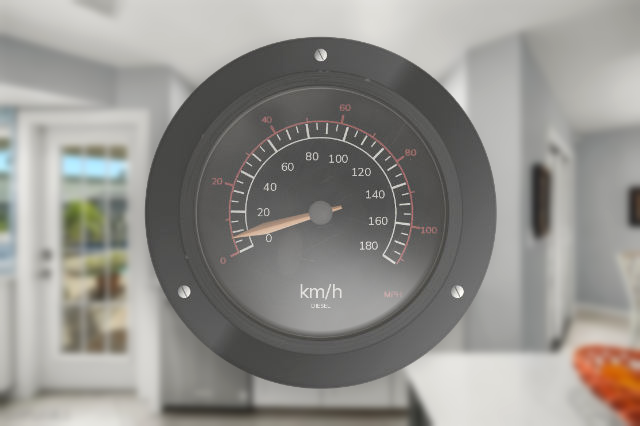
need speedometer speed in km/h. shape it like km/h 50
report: km/h 7.5
